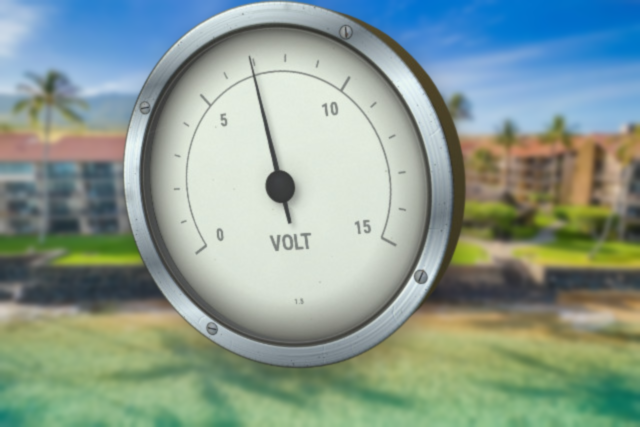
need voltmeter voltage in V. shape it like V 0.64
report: V 7
